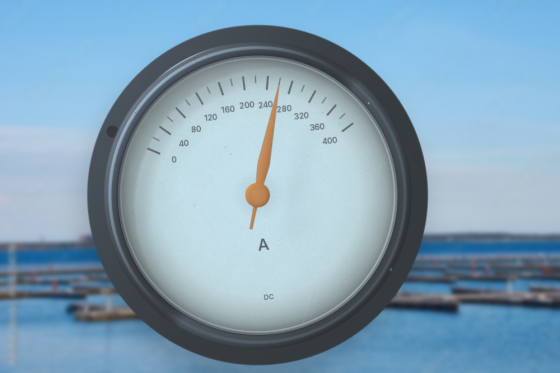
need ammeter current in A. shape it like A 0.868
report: A 260
